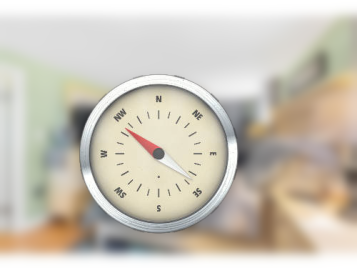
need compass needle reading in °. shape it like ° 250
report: ° 307.5
